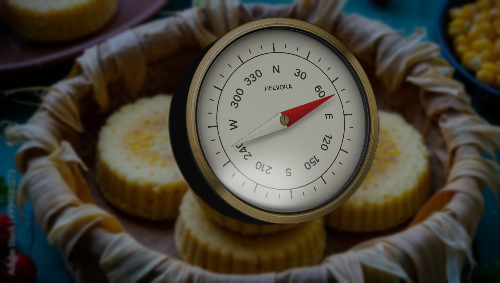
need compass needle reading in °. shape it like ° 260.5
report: ° 70
